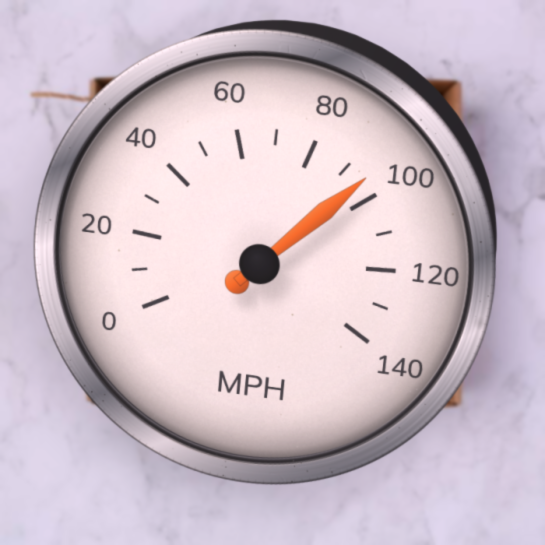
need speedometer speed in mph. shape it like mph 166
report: mph 95
